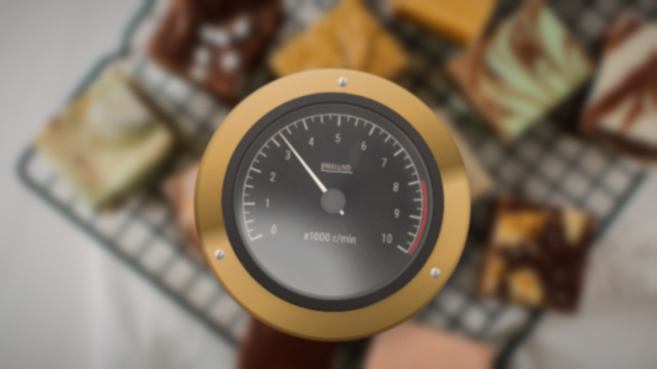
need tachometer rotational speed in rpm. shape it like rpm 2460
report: rpm 3250
